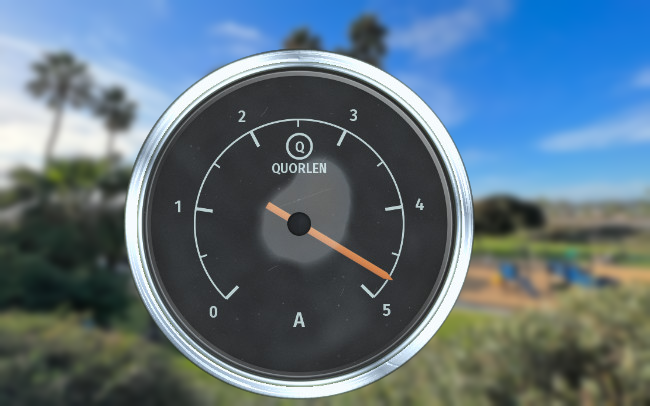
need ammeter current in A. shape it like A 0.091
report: A 4.75
